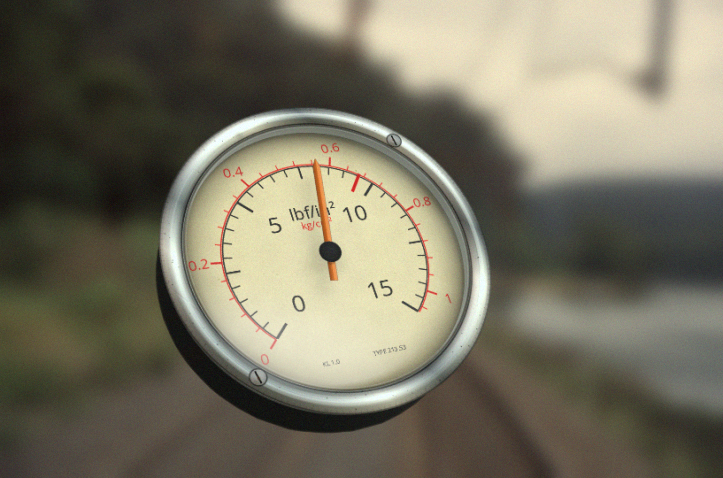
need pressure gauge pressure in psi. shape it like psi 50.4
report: psi 8
